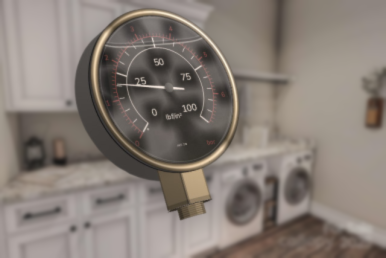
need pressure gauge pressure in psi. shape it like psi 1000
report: psi 20
